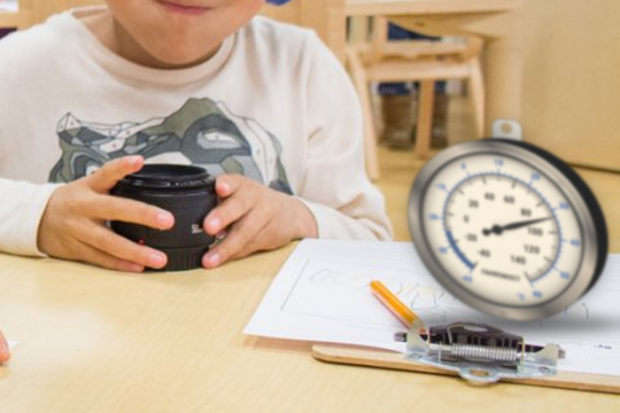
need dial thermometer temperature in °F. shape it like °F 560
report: °F 90
